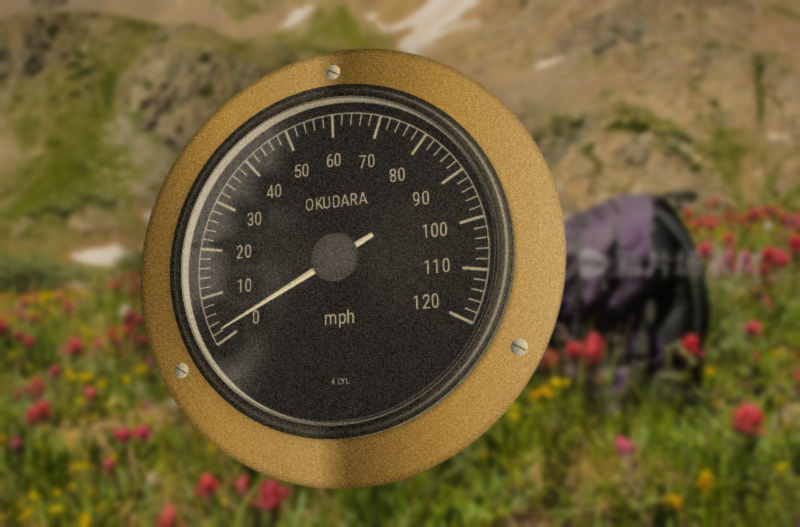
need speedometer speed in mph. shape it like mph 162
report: mph 2
